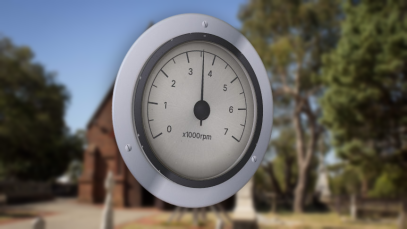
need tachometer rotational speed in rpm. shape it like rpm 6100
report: rpm 3500
